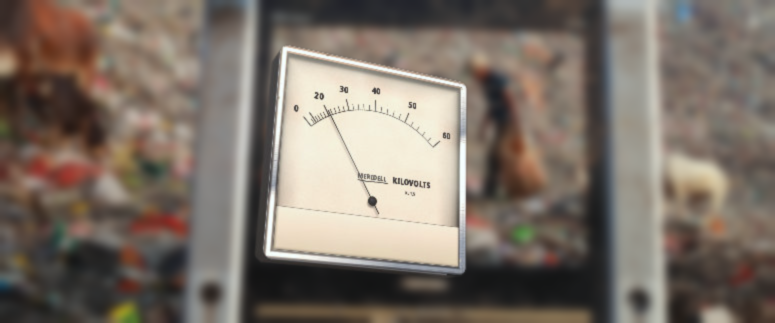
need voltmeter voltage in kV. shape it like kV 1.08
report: kV 20
